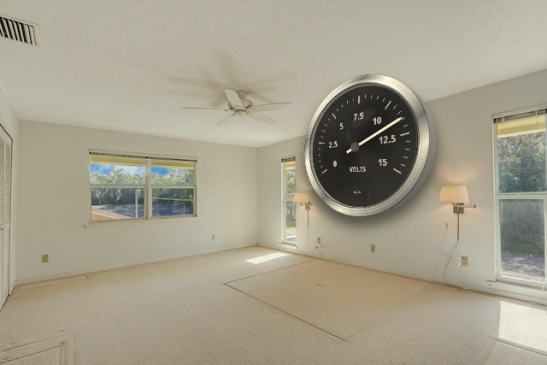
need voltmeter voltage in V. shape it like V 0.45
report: V 11.5
